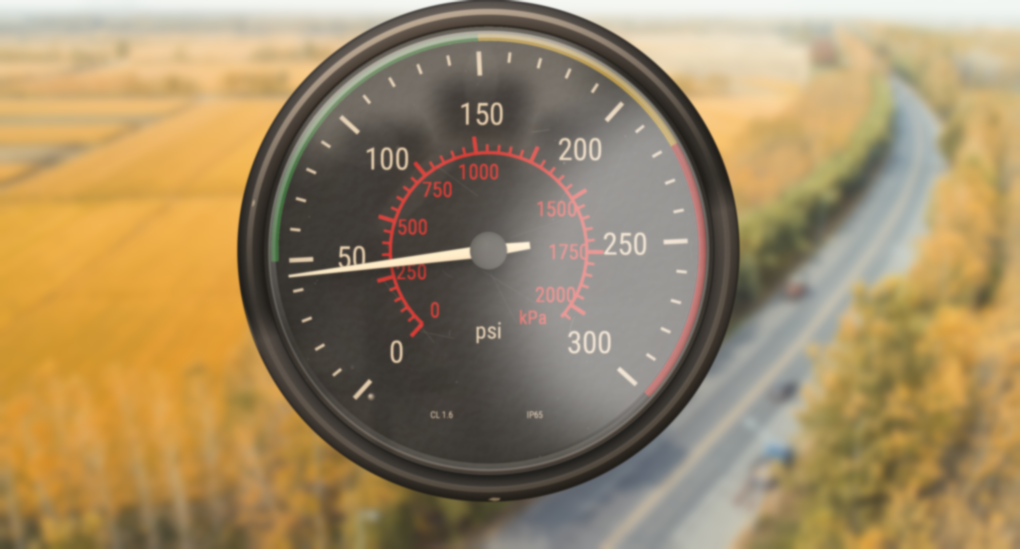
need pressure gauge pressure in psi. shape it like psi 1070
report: psi 45
